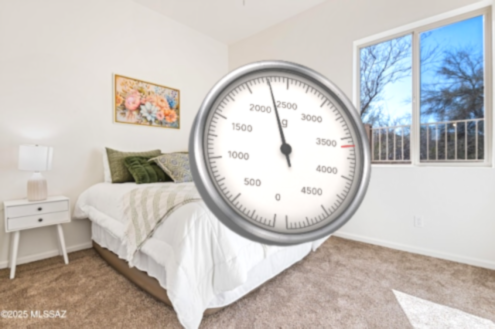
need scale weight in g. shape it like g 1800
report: g 2250
